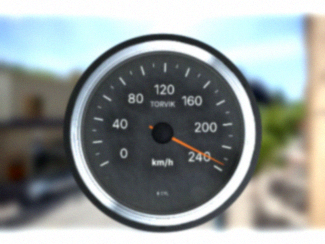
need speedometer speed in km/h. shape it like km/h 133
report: km/h 235
